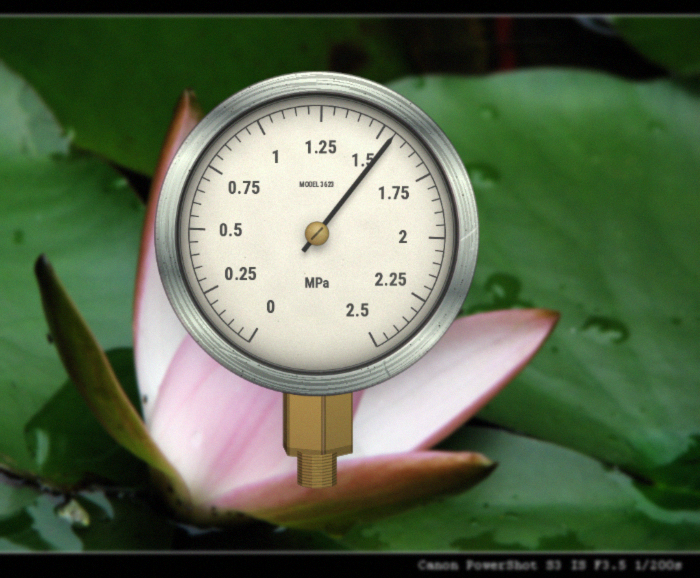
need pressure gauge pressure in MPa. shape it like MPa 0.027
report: MPa 1.55
